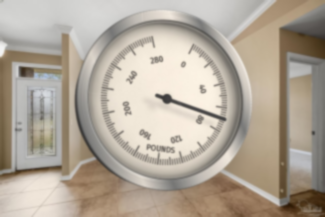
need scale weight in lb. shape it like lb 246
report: lb 70
